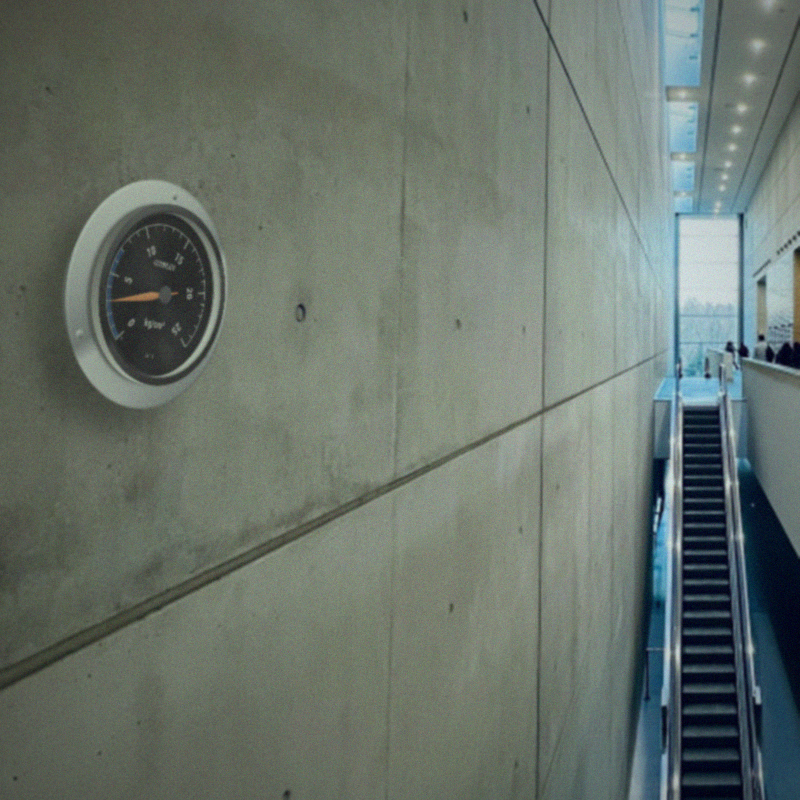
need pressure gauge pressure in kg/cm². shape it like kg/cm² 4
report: kg/cm² 3
